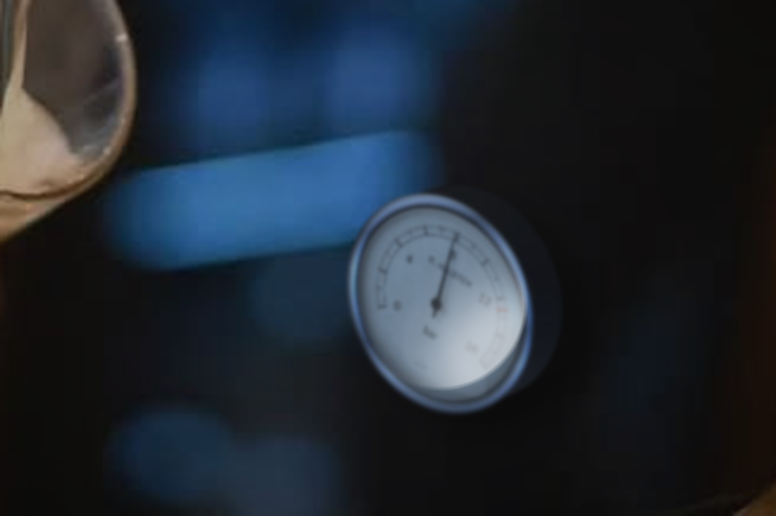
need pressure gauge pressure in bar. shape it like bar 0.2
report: bar 8
